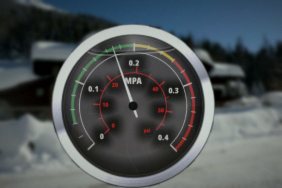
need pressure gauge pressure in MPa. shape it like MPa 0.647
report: MPa 0.17
